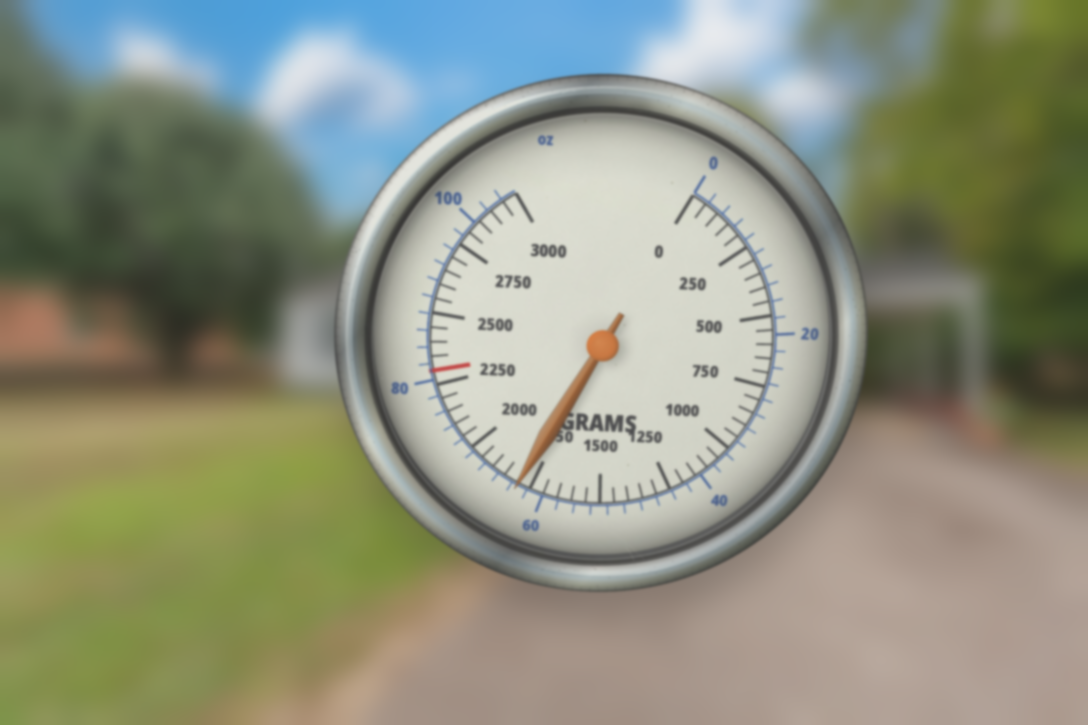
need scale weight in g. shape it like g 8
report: g 1800
